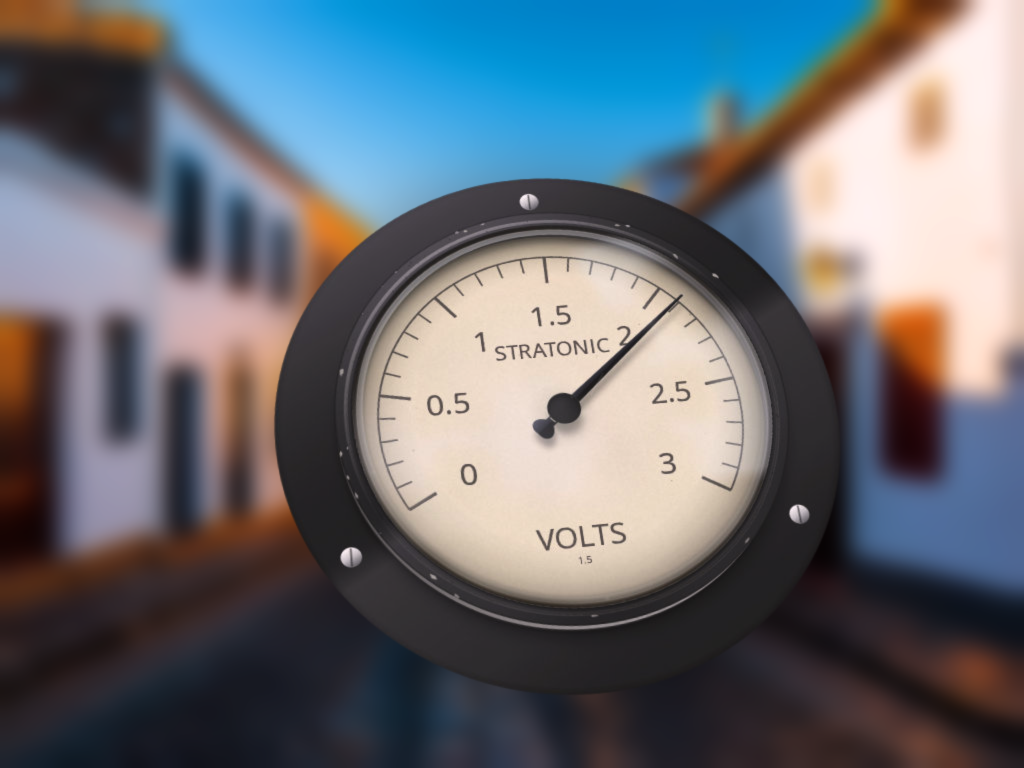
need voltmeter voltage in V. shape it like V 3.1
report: V 2.1
